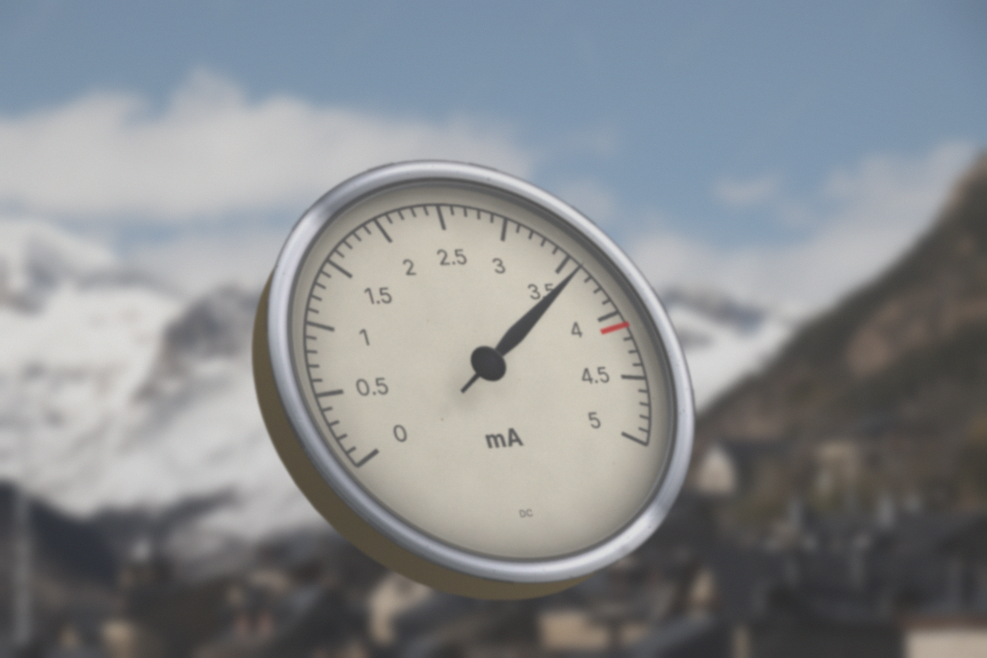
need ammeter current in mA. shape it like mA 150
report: mA 3.6
